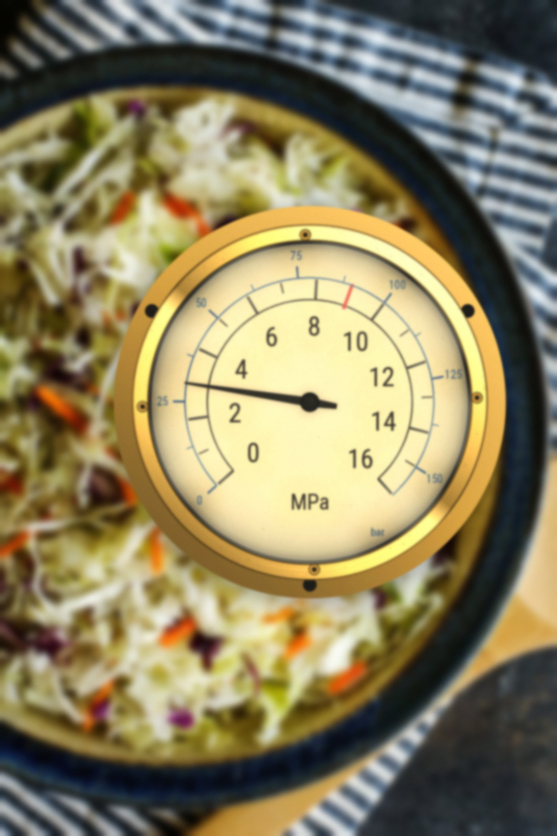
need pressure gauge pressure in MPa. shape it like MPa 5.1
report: MPa 3
